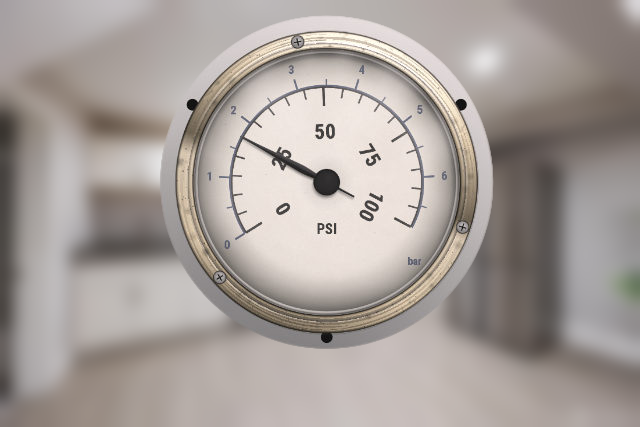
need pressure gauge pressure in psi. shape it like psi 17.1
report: psi 25
